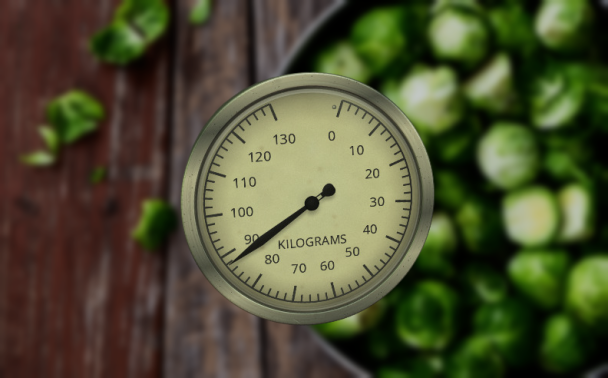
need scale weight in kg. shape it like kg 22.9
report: kg 88
